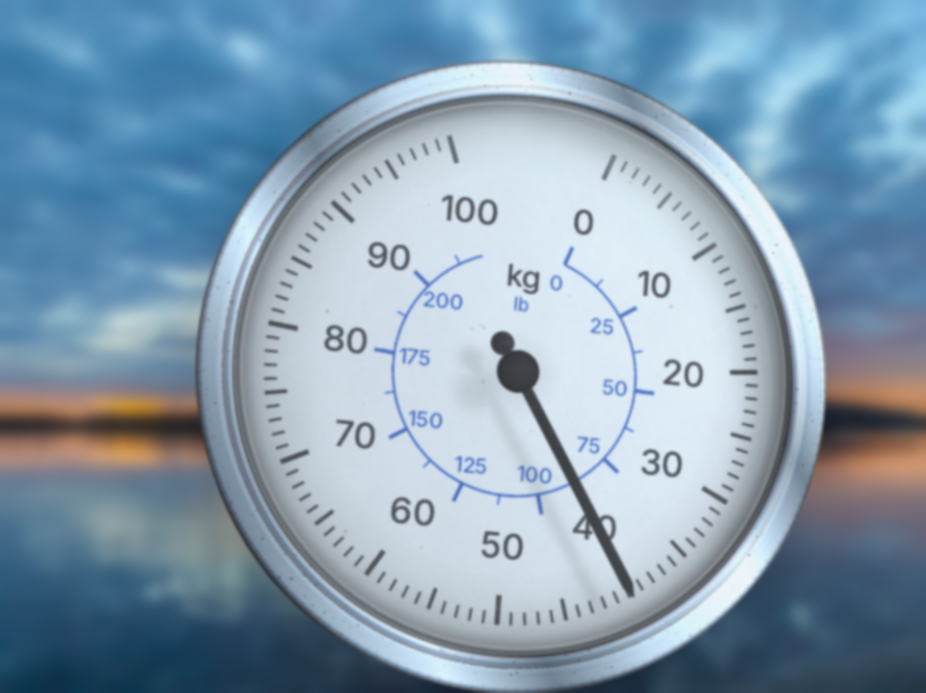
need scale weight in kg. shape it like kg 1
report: kg 40
